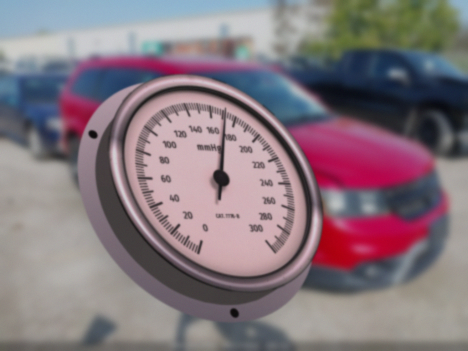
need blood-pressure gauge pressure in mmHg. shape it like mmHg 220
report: mmHg 170
